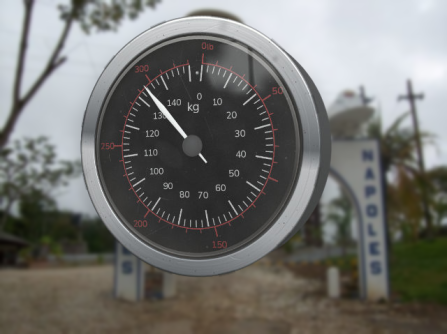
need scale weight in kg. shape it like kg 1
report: kg 134
